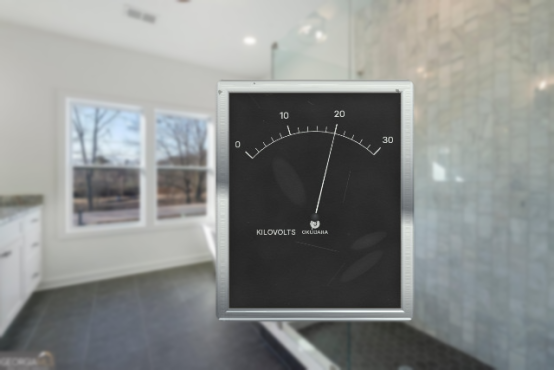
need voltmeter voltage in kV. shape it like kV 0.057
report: kV 20
